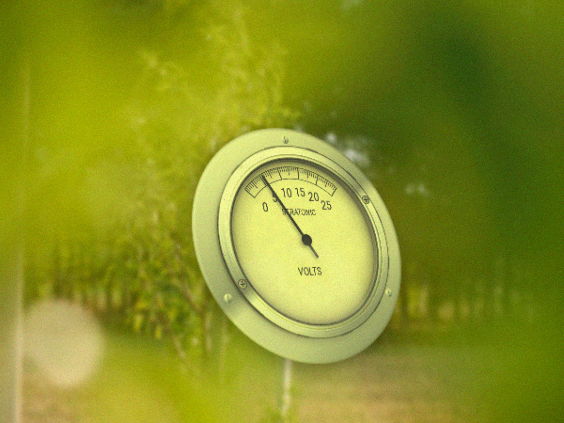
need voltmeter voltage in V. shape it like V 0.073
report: V 5
